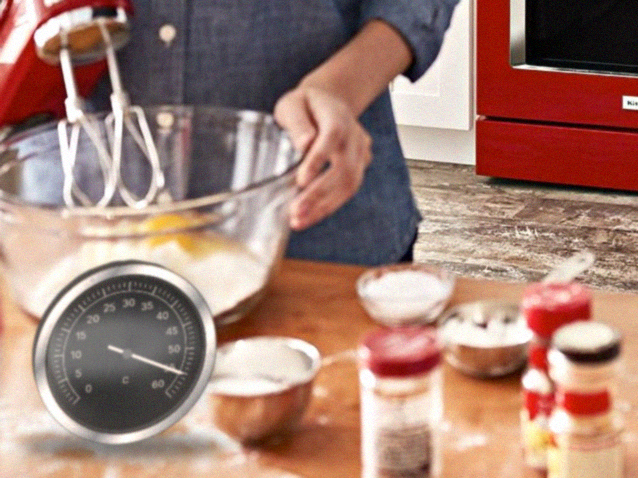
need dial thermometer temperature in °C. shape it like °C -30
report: °C 55
